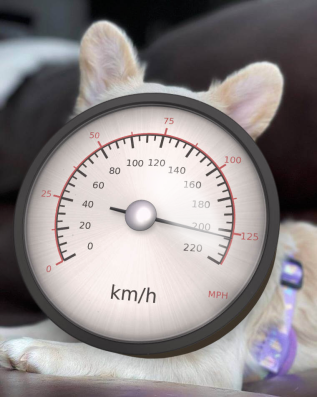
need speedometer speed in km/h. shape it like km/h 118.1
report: km/h 205
